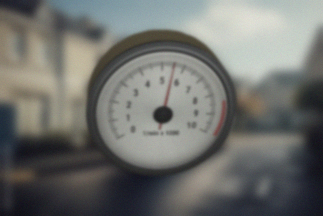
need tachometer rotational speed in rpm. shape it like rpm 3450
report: rpm 5500
